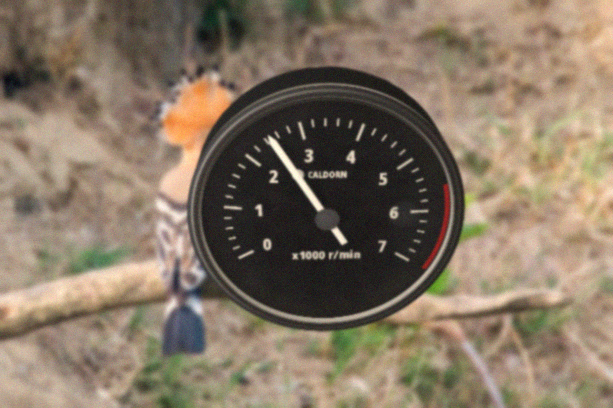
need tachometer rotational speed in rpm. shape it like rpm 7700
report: rpm 2500
